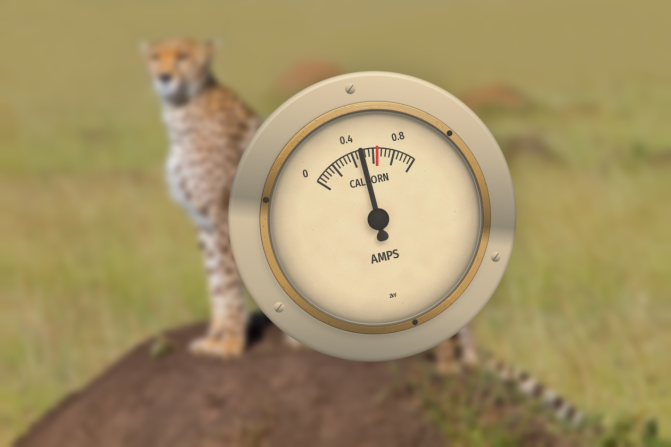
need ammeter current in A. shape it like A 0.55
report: A 0.48
